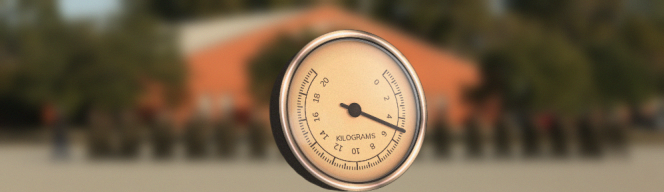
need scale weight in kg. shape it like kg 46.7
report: kg 5
